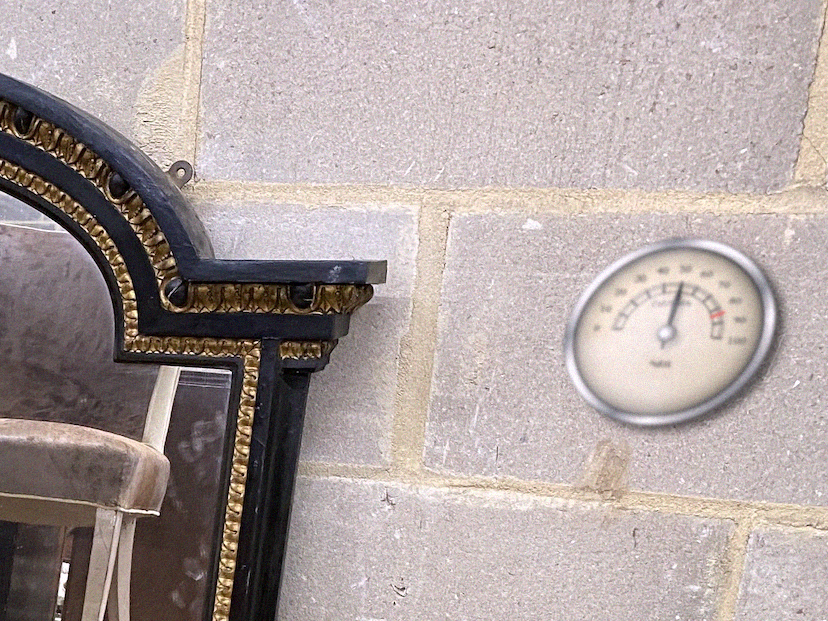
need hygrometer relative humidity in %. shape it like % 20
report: % 50
